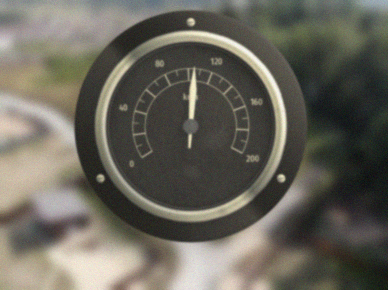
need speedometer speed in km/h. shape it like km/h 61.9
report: km/h 105
